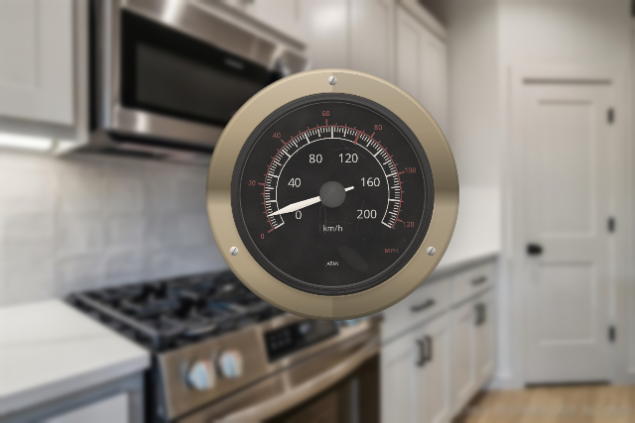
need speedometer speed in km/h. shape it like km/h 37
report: km/h 10
